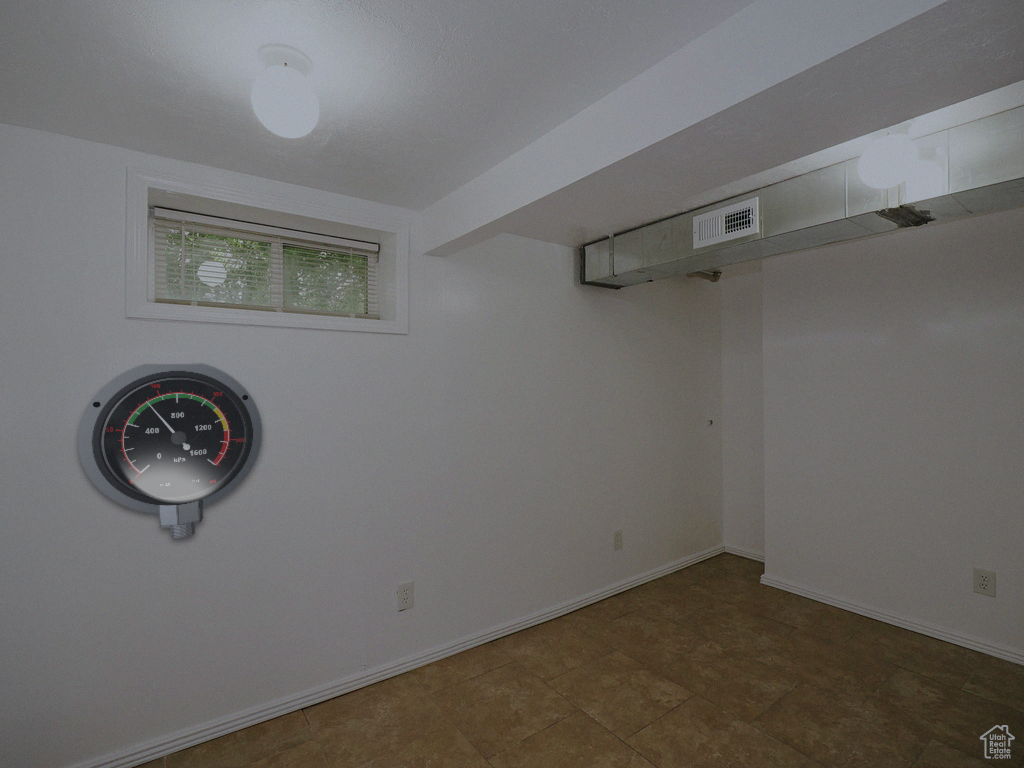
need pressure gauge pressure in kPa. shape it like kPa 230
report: kPa 600
